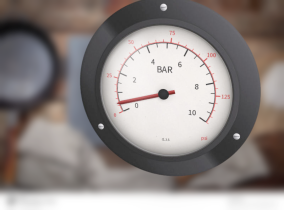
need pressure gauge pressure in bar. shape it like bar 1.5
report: bar 0.5
